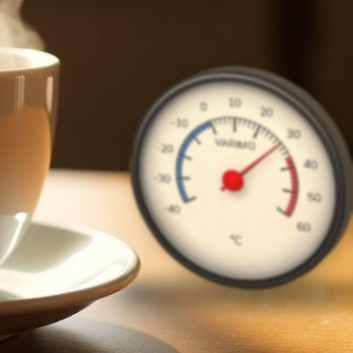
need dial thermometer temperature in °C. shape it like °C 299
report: °C 30
